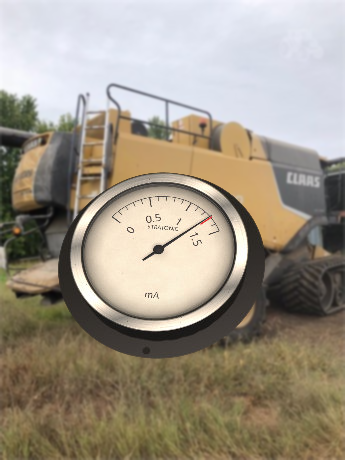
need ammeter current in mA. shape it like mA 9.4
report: mA 1.3
